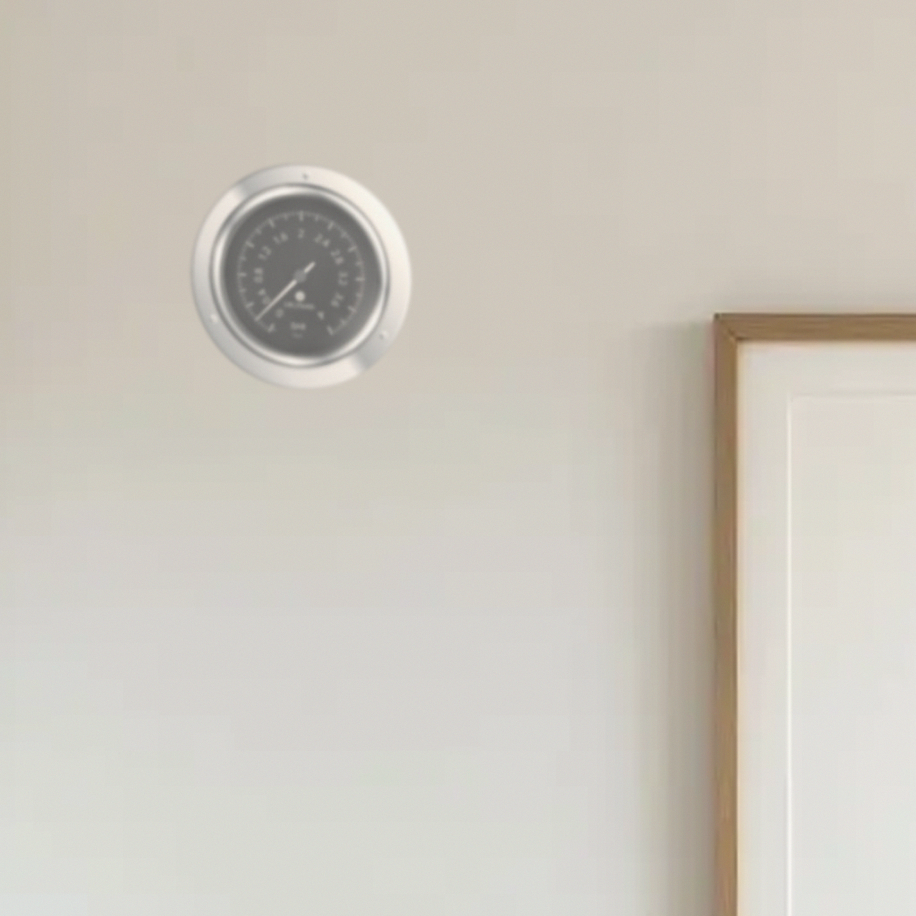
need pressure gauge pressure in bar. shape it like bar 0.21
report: bar 0.2
